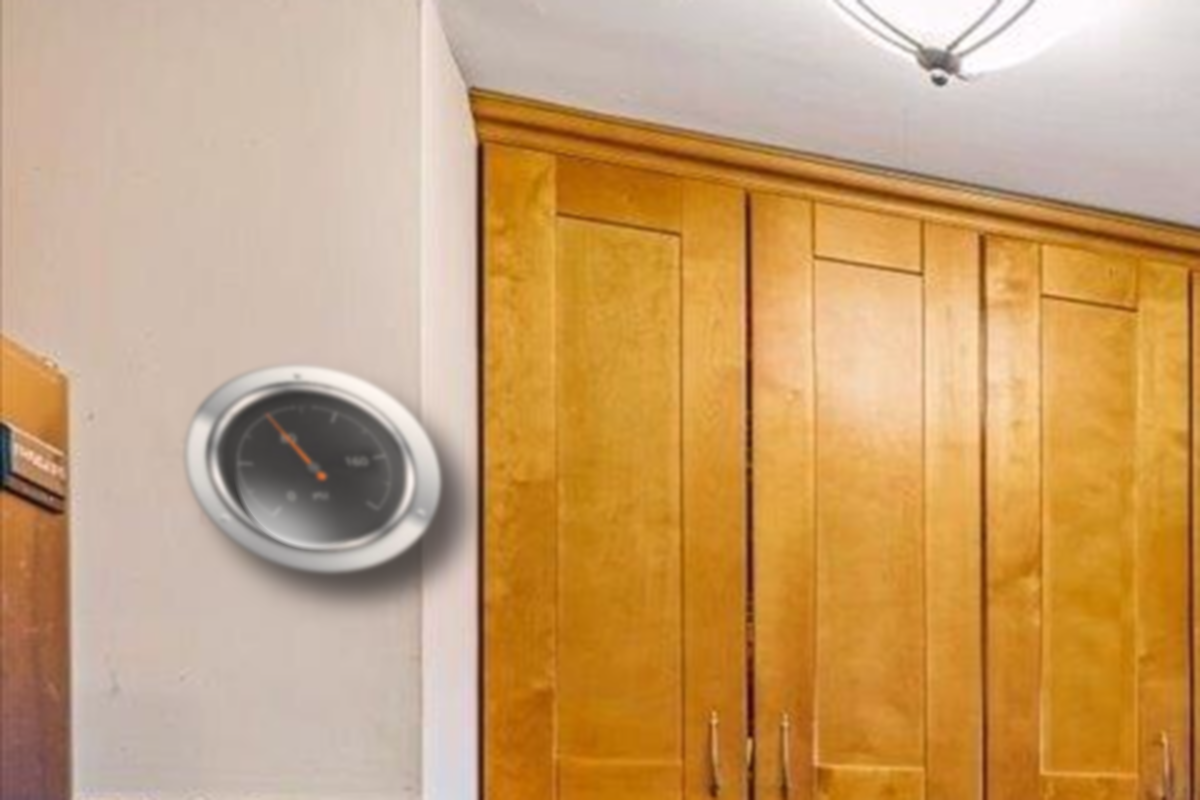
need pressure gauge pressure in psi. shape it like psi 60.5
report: psi 80
